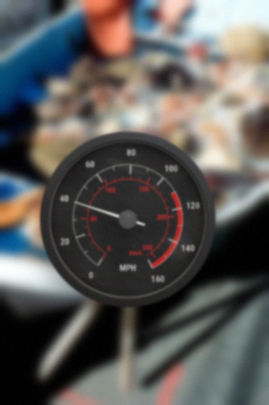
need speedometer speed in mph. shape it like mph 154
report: mph 40
